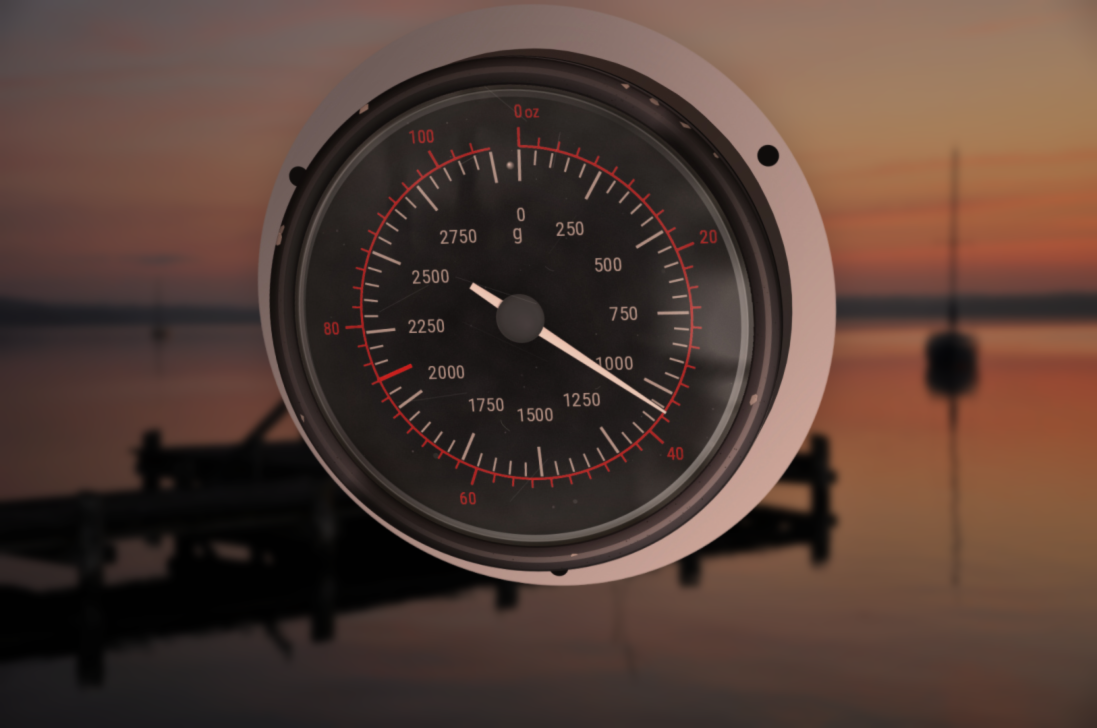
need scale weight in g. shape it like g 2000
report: g 1050
